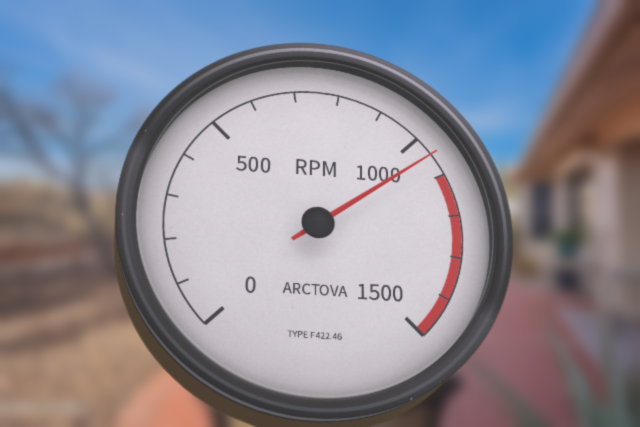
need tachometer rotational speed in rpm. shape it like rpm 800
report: rpm 1050
